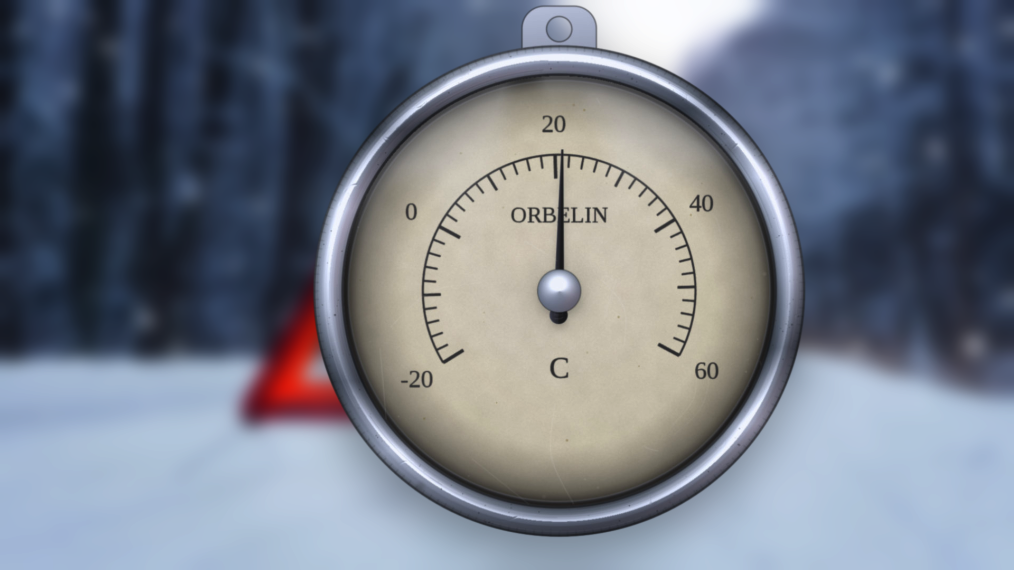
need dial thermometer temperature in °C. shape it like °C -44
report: °C 21
